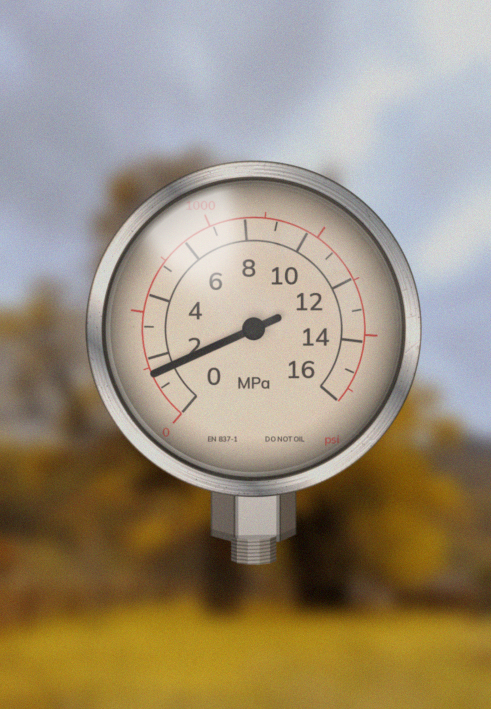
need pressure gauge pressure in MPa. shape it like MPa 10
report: MPa 1.5
